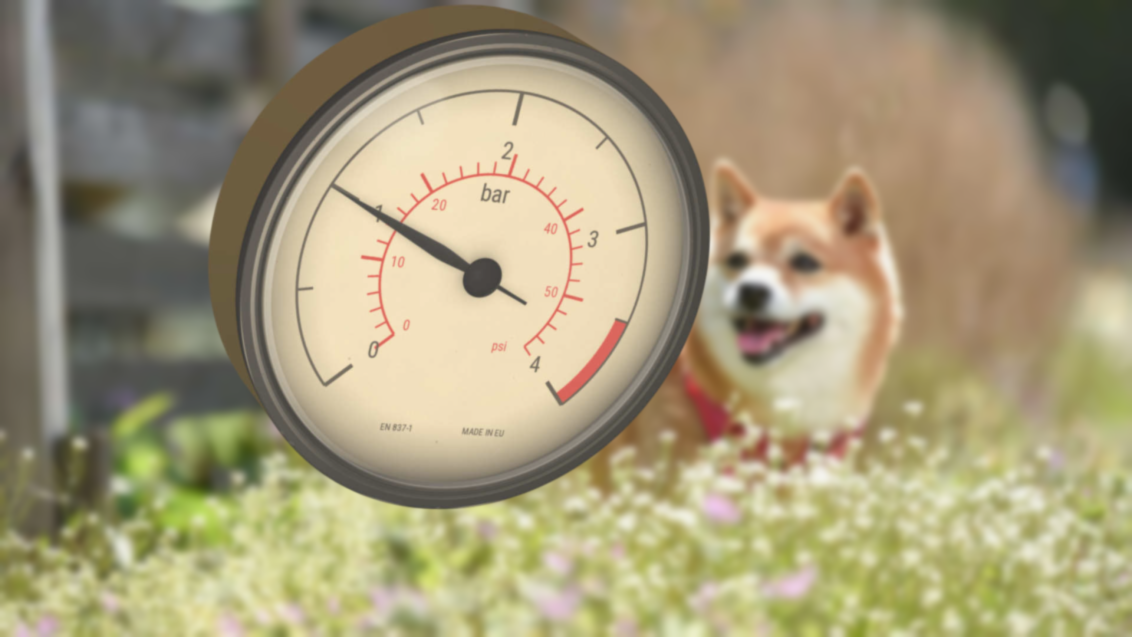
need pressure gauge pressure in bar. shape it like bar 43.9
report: bar 1
